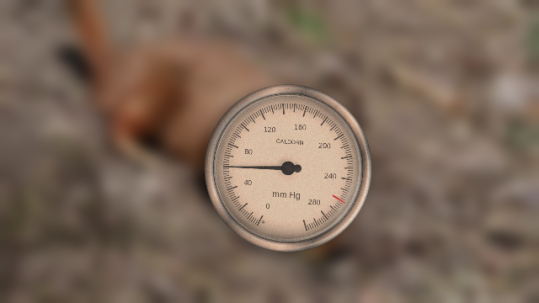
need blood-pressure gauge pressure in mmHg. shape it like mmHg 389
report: mmHg 60
